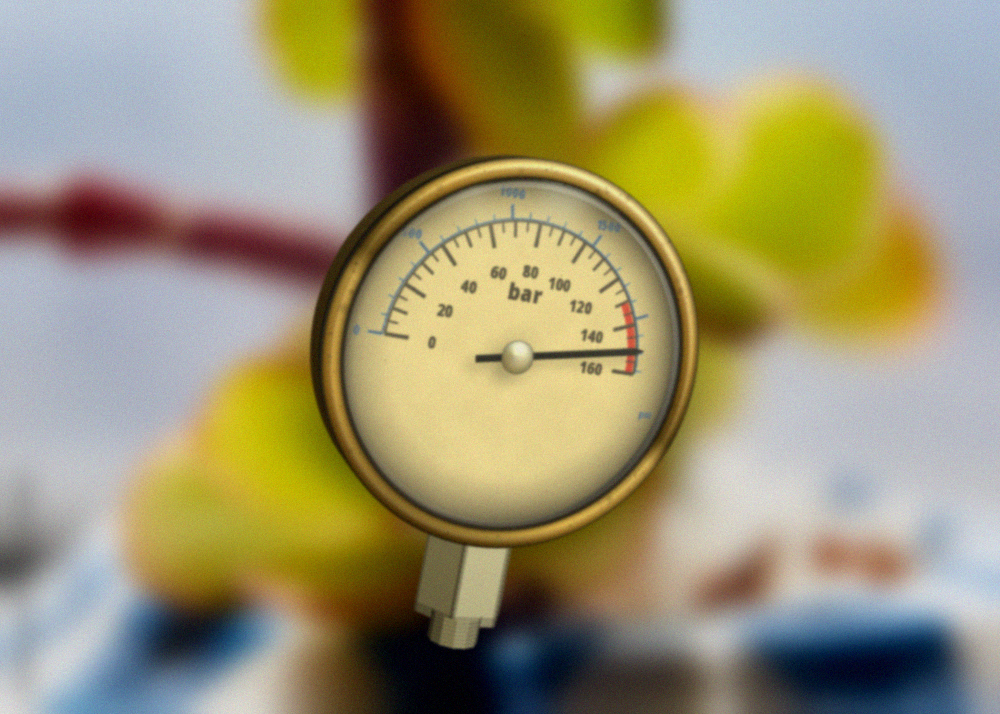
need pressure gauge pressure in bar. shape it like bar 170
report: bar 150
